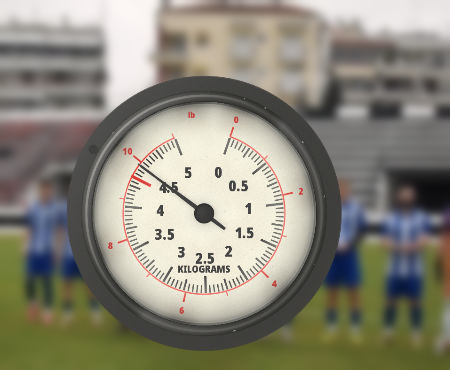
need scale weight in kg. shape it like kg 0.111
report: kg 4.5
